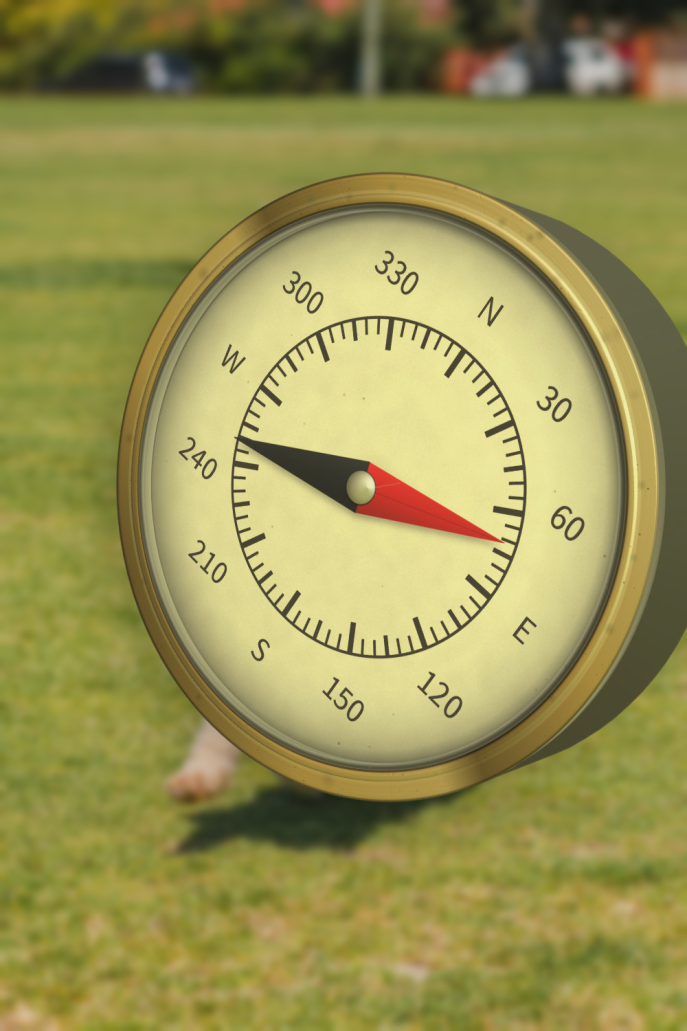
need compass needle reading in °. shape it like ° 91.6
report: ° 70
